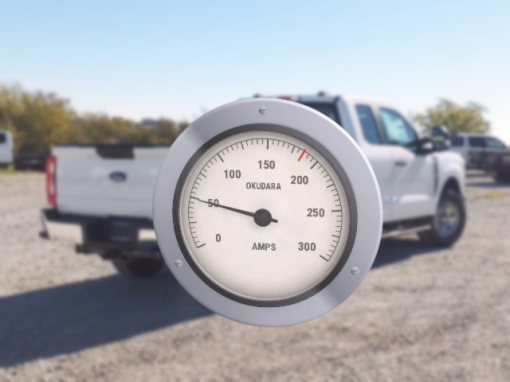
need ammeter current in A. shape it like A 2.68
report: A 50
